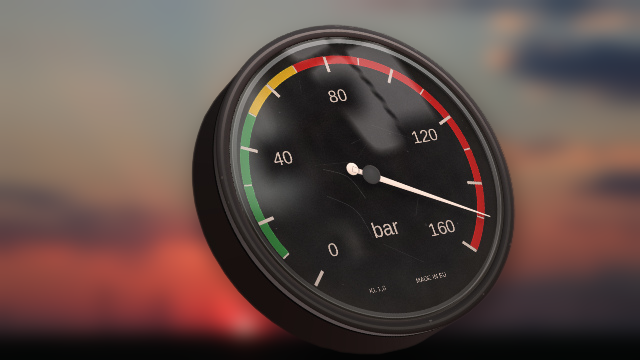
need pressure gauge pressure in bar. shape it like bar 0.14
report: bar 150
